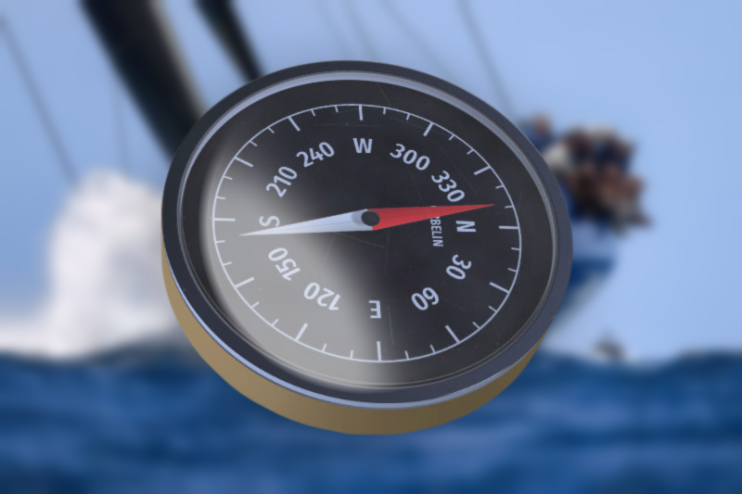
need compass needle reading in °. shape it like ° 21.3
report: ° 350
